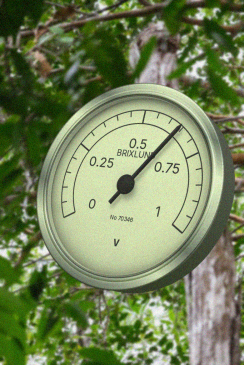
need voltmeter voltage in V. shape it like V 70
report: V 0.65
